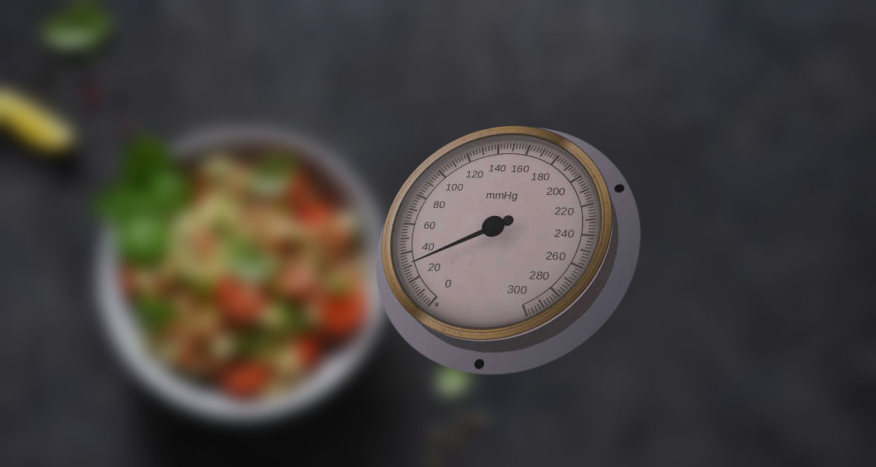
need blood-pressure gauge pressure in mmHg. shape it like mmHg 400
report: mmHg 30
